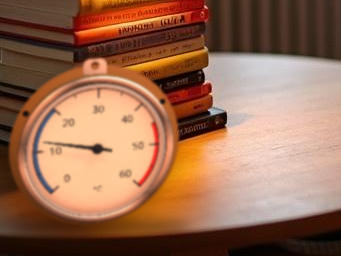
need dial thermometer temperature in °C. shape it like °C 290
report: °C 12.5
